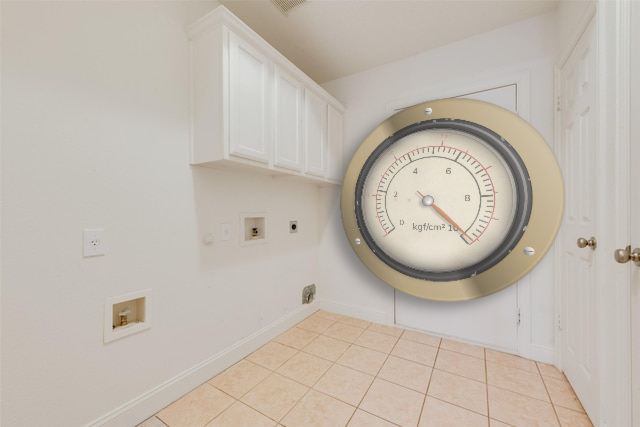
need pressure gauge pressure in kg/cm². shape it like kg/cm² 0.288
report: kg/cm² 9.8
